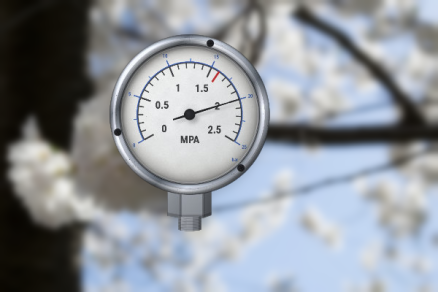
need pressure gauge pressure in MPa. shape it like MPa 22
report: MPa 2
